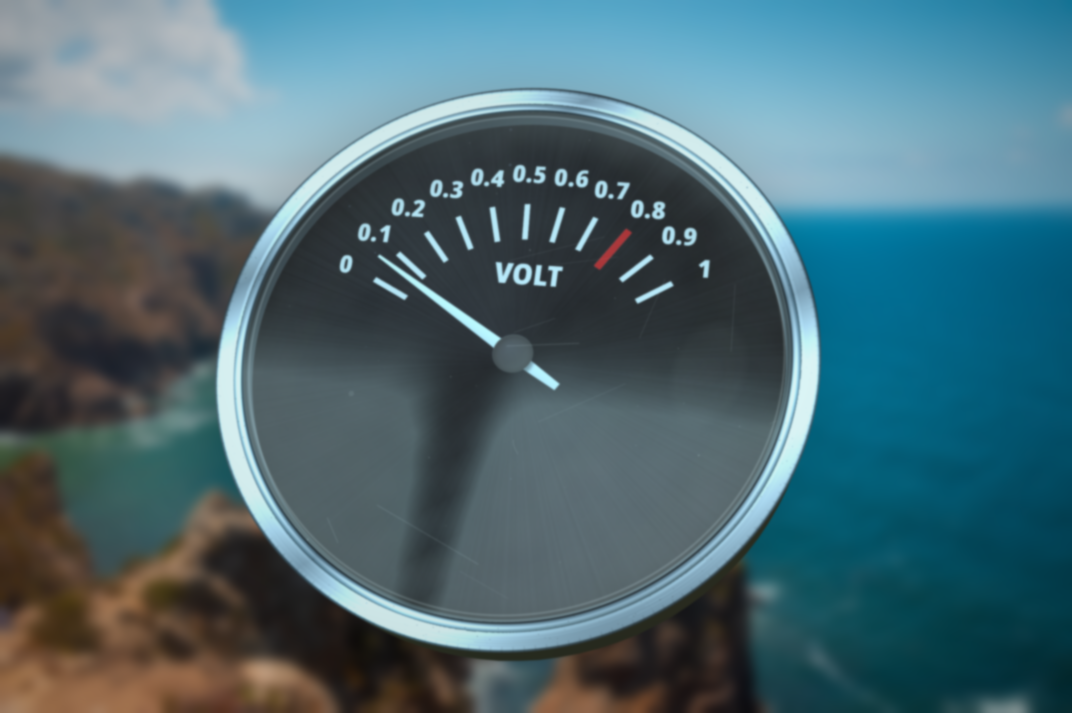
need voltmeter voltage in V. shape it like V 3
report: V 0.05
